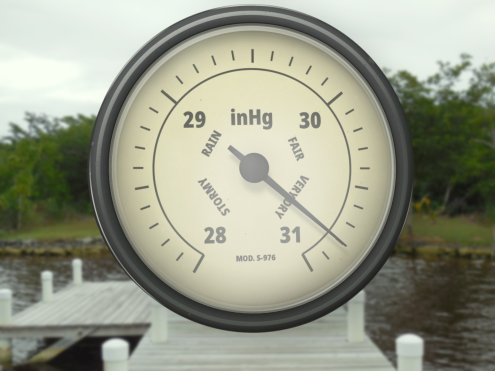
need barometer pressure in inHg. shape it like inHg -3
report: inHg 30.8
